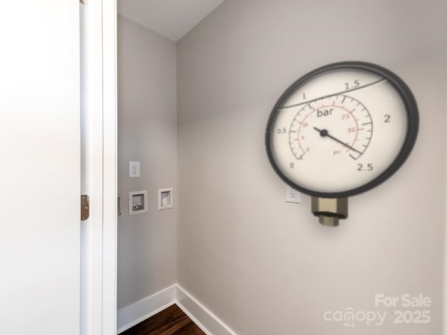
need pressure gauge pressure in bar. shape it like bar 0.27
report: bar 2.4
